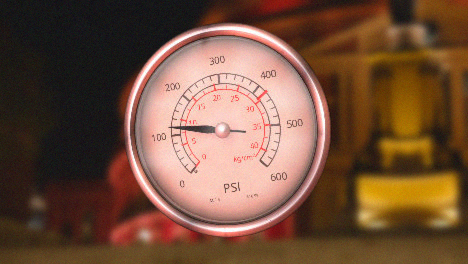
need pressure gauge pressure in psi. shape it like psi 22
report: psi 120
